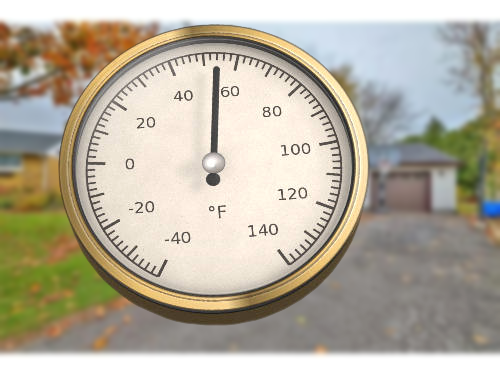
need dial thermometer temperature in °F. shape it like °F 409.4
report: °F 54
